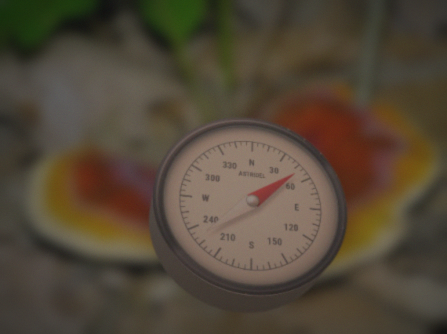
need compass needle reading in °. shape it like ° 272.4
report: ° 50
